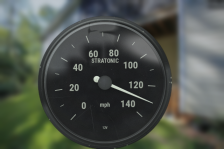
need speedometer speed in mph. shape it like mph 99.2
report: mph 130
